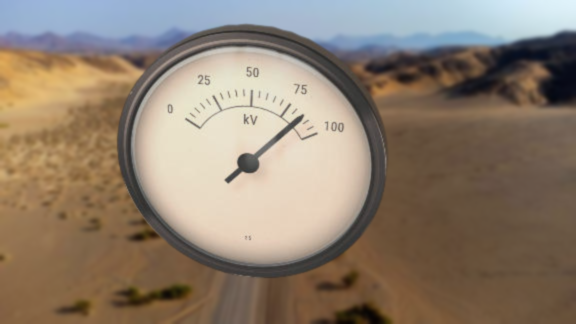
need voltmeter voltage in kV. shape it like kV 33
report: kV 85
